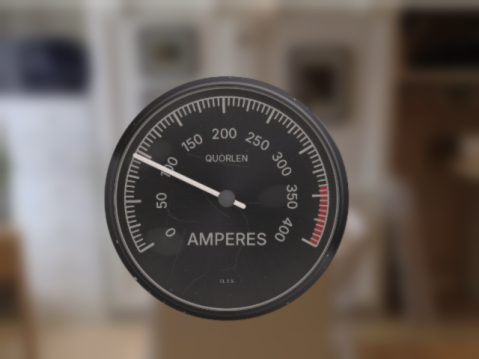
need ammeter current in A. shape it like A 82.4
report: A 95
